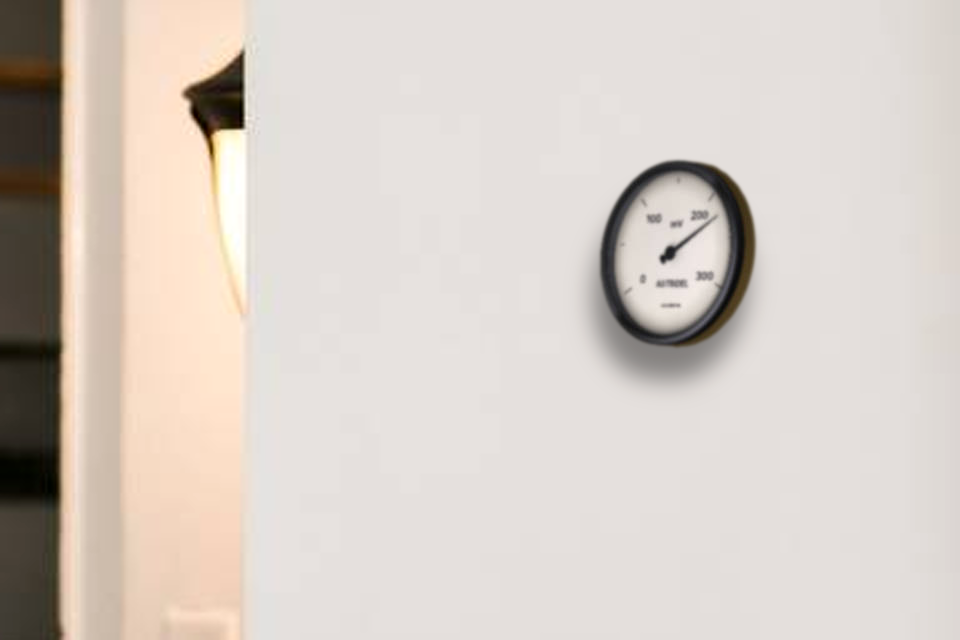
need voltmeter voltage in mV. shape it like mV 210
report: mV 225
